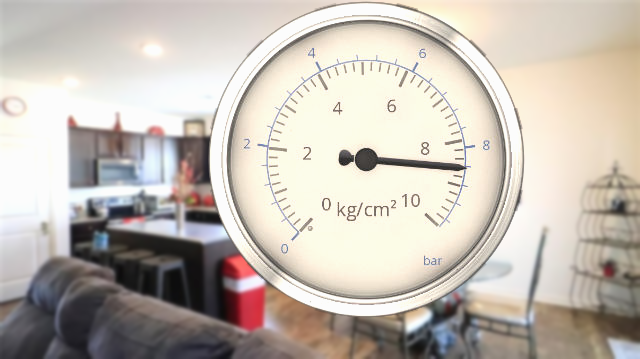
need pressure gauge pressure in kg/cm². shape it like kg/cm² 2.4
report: kg/cm² 8.6
